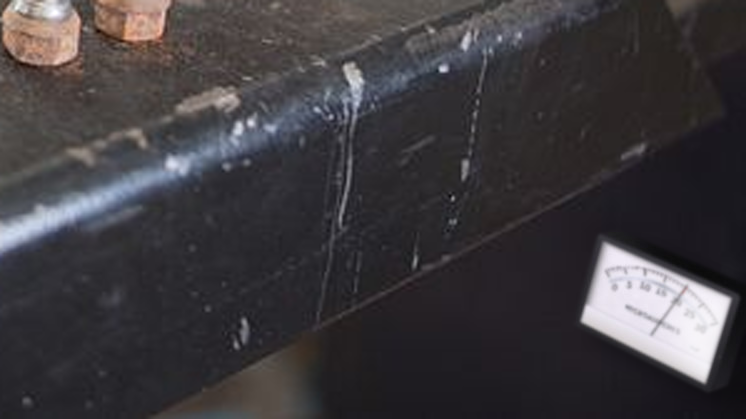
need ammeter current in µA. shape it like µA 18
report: µA 20
